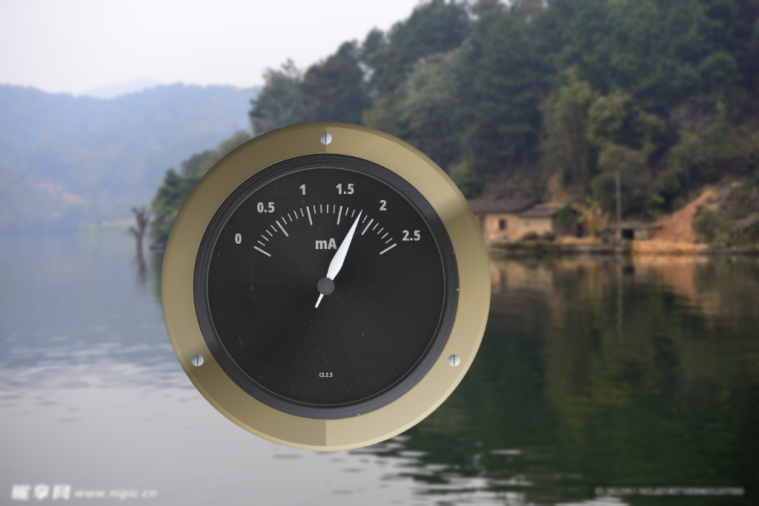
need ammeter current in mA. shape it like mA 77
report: mA 1.8
